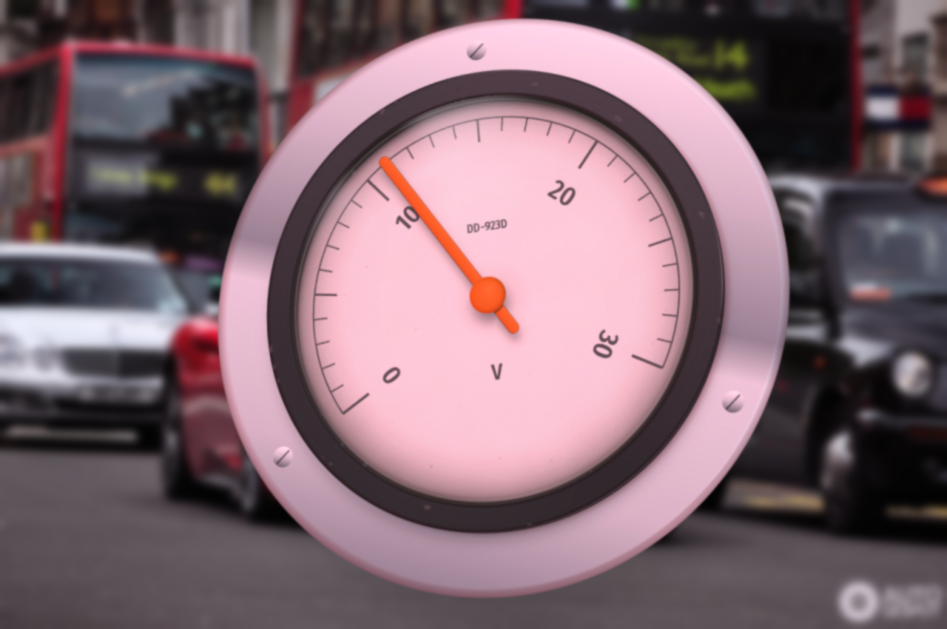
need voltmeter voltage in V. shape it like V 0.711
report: V 11
